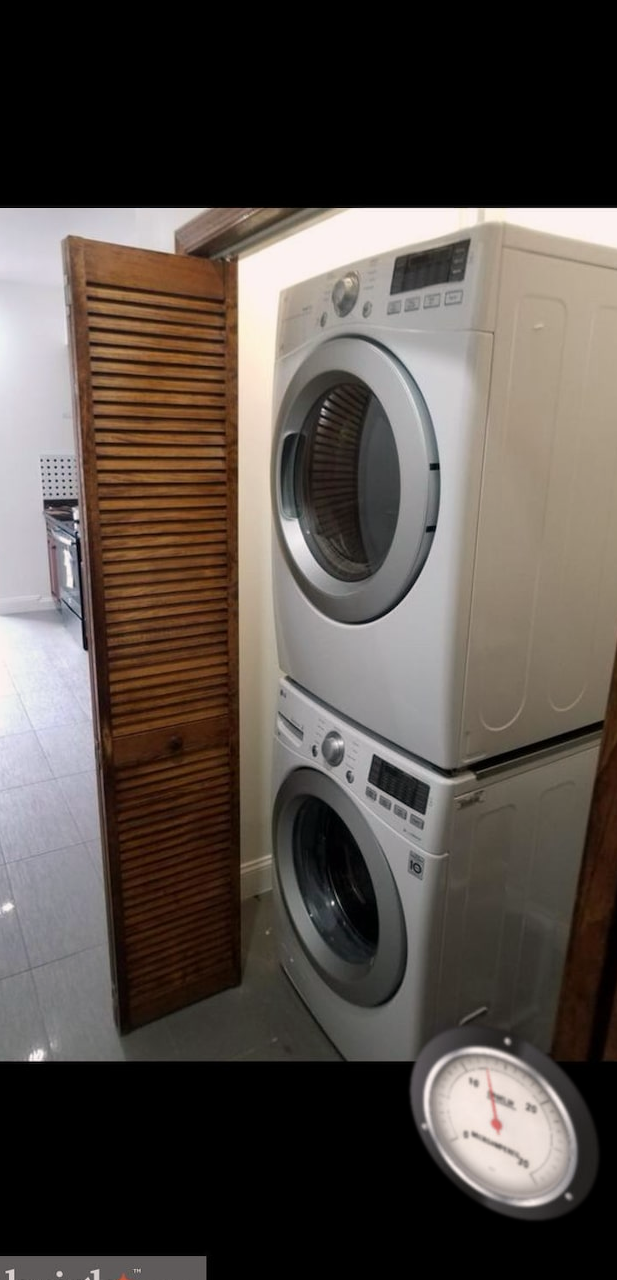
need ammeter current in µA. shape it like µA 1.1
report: µA 13
